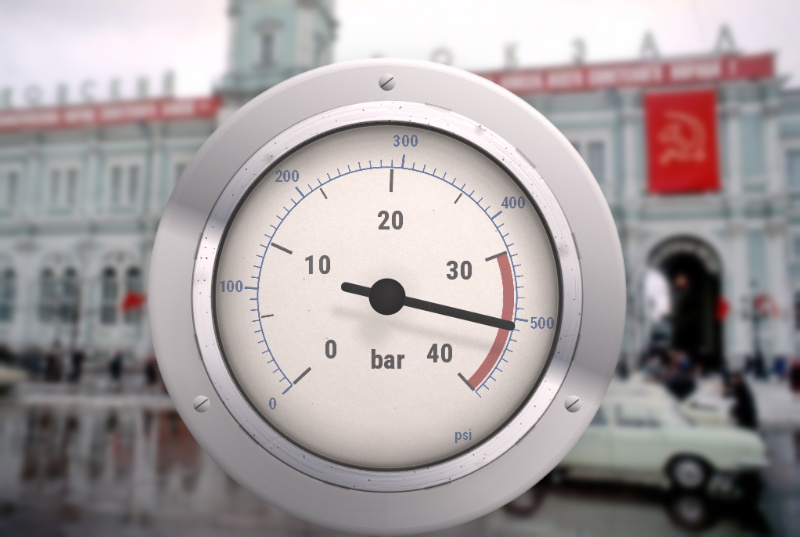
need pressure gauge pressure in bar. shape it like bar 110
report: bar 35
